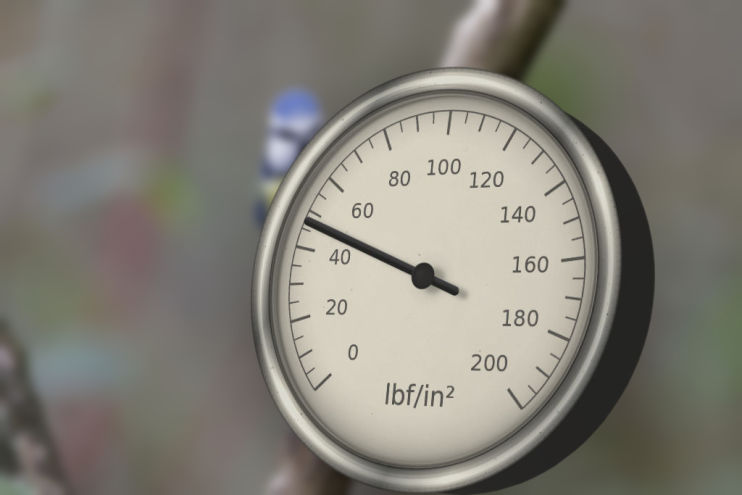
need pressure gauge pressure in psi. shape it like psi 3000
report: psi 47.5
